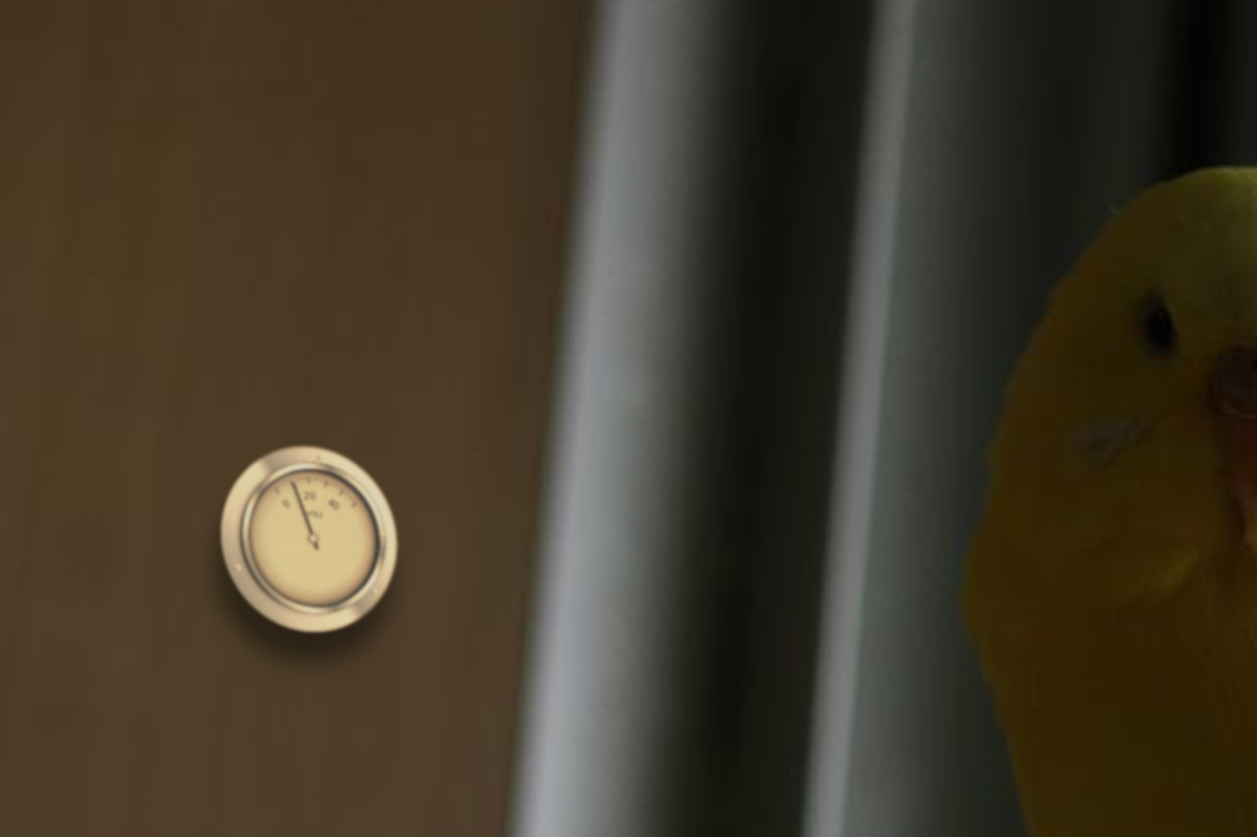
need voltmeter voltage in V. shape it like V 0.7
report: V 10
